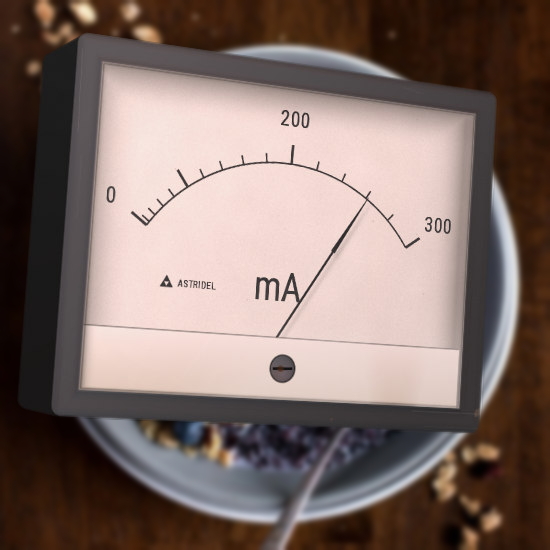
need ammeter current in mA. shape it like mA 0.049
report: mA 260
